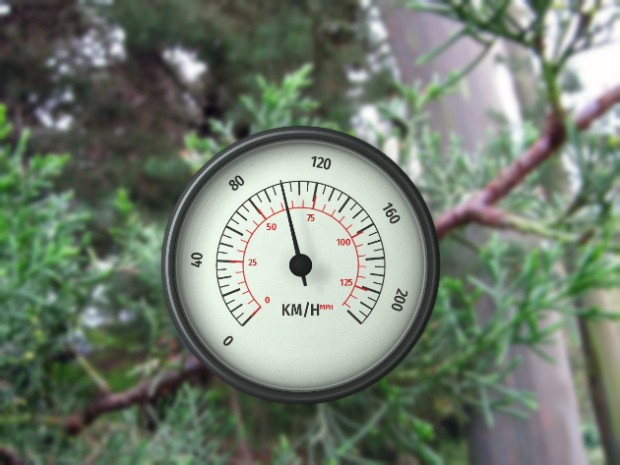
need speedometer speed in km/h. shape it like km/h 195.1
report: km/h 100
